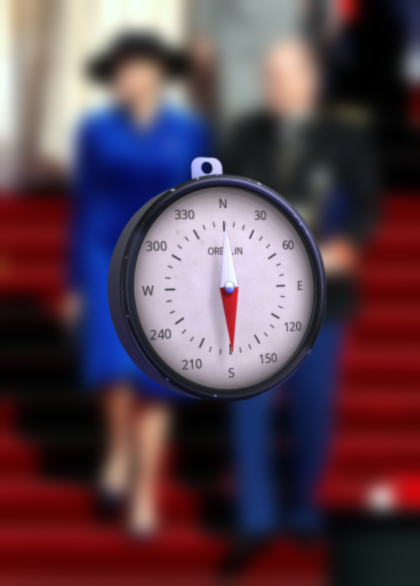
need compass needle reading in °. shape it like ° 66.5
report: ° 180
